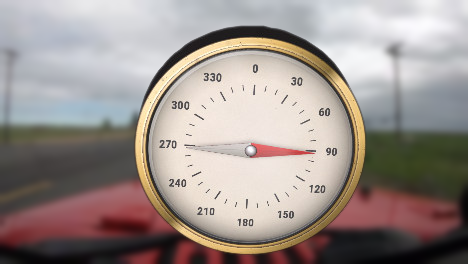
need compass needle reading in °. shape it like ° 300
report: ° 90
